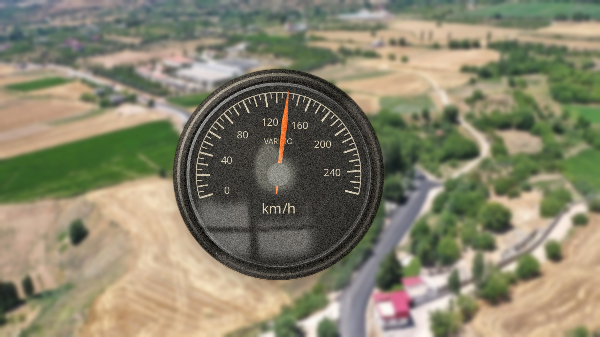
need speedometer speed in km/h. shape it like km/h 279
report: km/h 140
